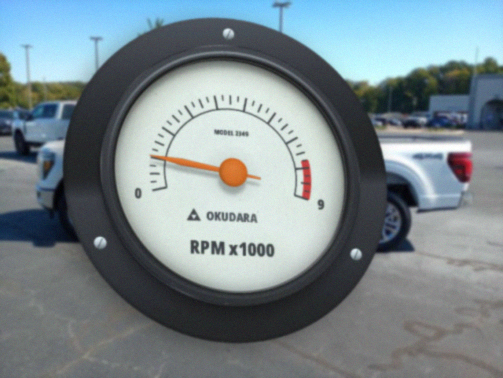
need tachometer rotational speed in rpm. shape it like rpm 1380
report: rpm 1000
